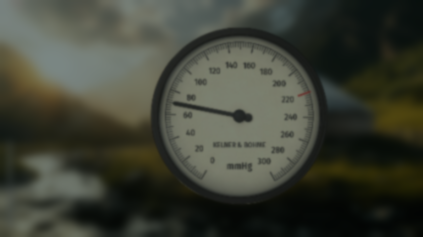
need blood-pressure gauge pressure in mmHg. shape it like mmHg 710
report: mmHg 70
